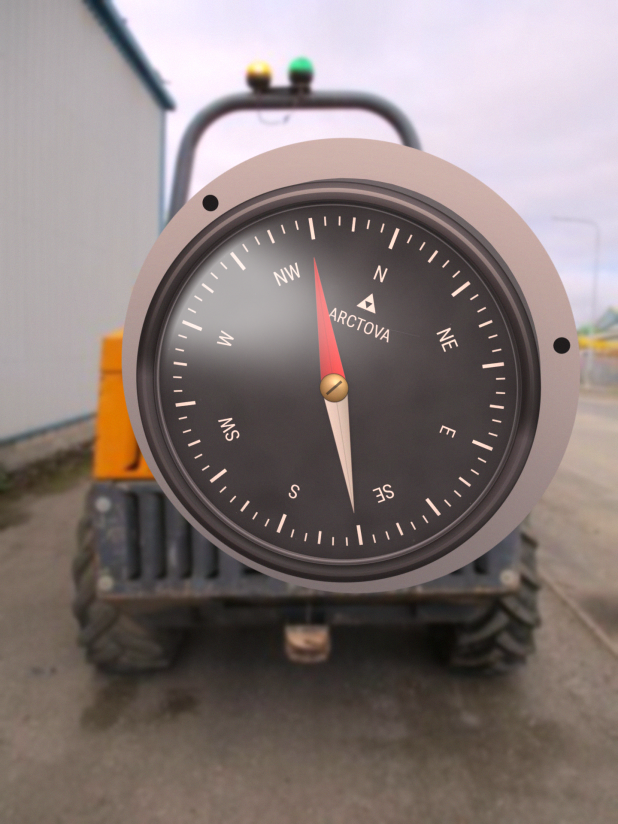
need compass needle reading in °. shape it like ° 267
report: ° 330
